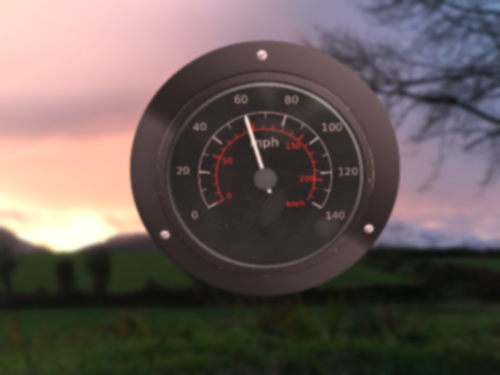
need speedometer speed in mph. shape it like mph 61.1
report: mph 60
